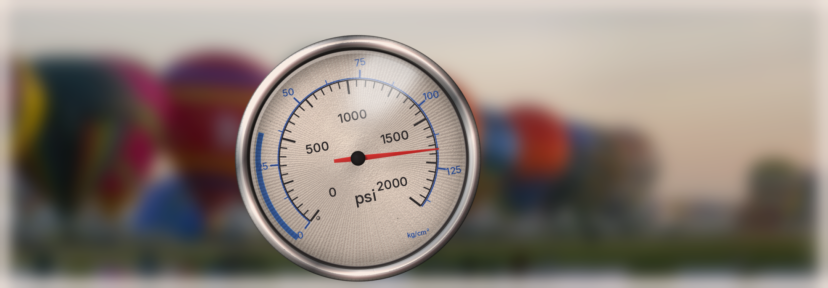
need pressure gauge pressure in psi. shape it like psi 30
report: psi 1675
